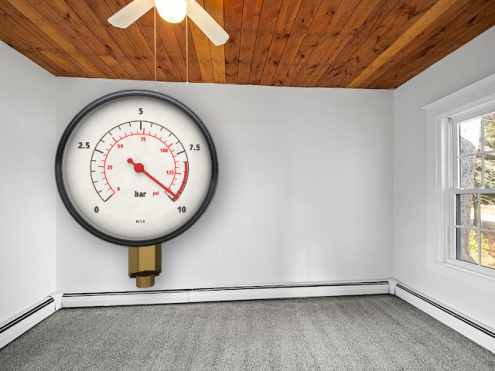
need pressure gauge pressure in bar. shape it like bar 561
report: bar 9.75
